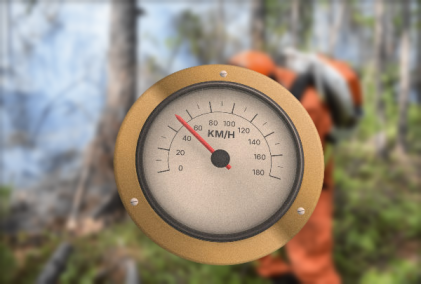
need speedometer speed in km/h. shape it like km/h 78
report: km/h 50
